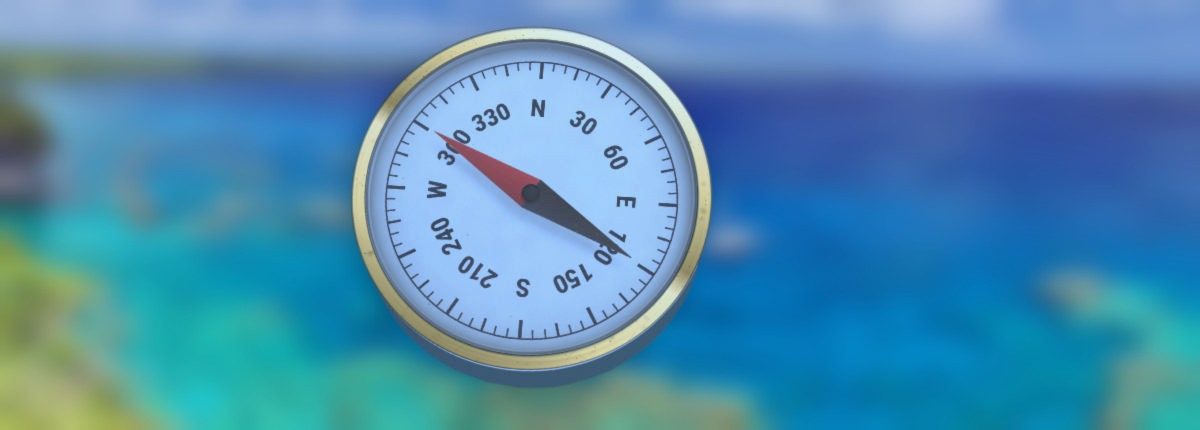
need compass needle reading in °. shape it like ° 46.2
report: ° 300
